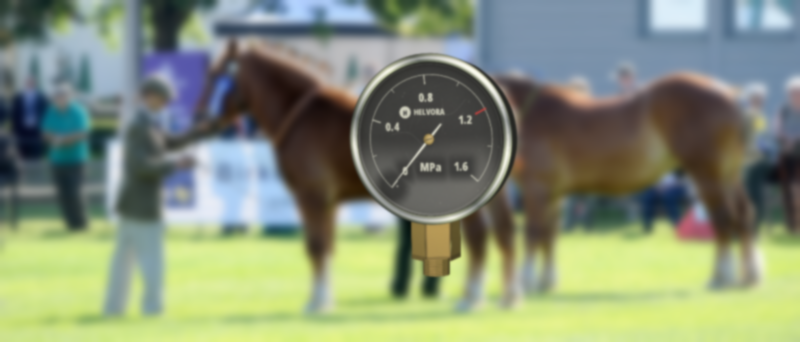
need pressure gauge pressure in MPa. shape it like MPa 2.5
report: MPa 0
